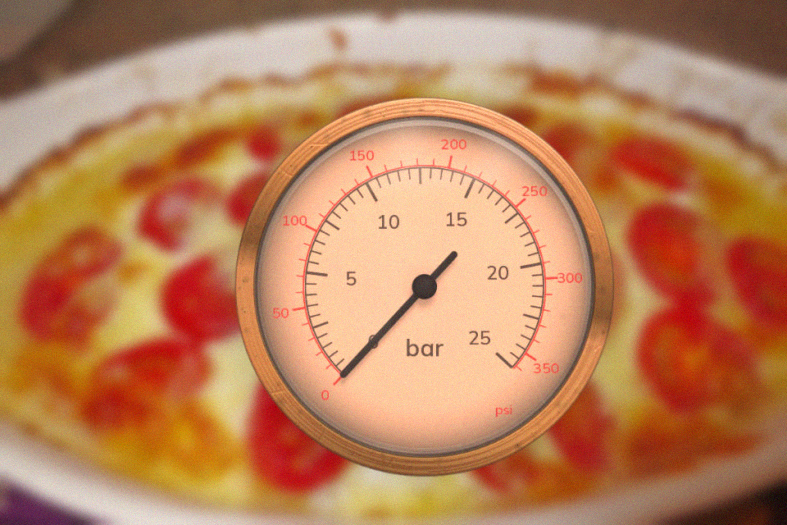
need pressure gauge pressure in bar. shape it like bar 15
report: bar 0
